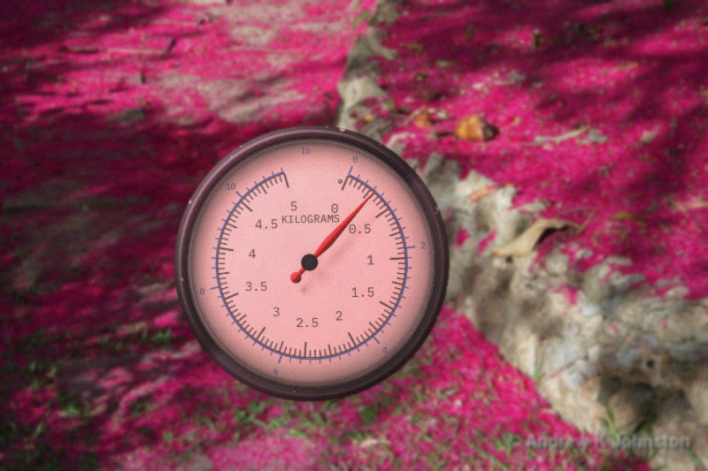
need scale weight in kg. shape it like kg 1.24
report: kg 0.3
